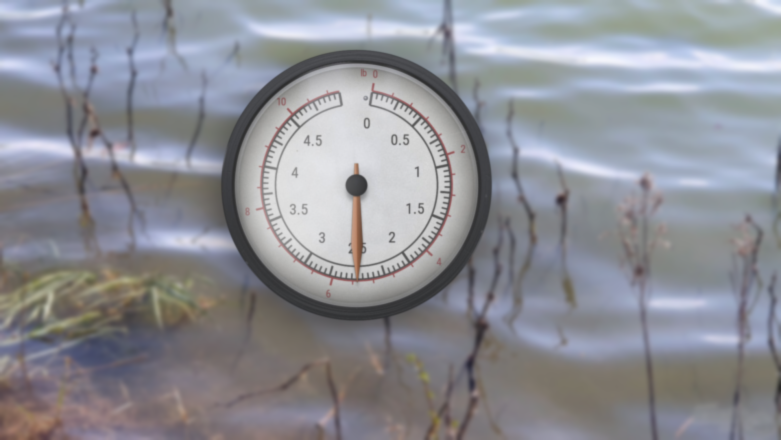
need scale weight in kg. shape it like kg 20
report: kg 2.5
